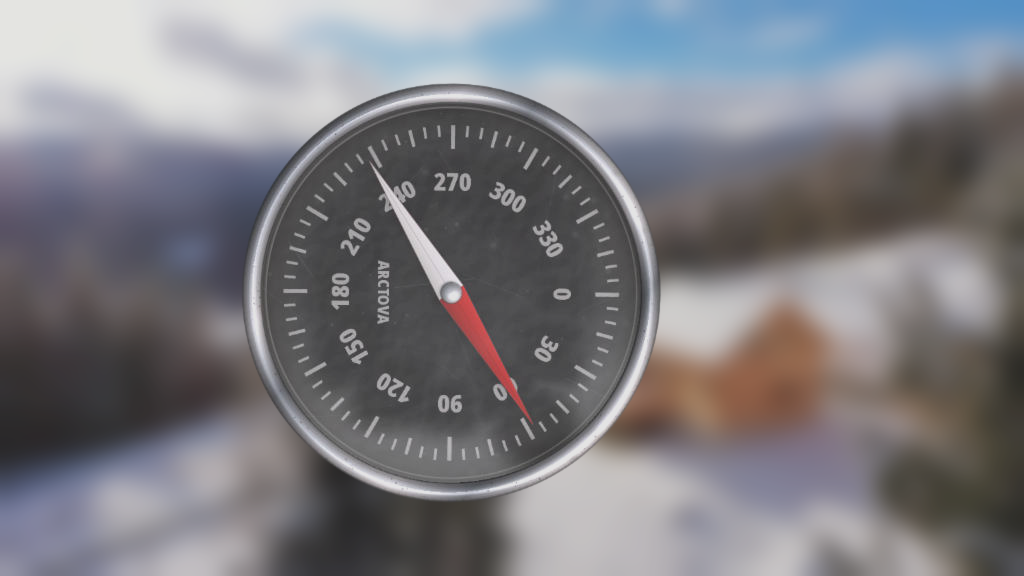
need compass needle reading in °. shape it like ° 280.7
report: ° 57.5
